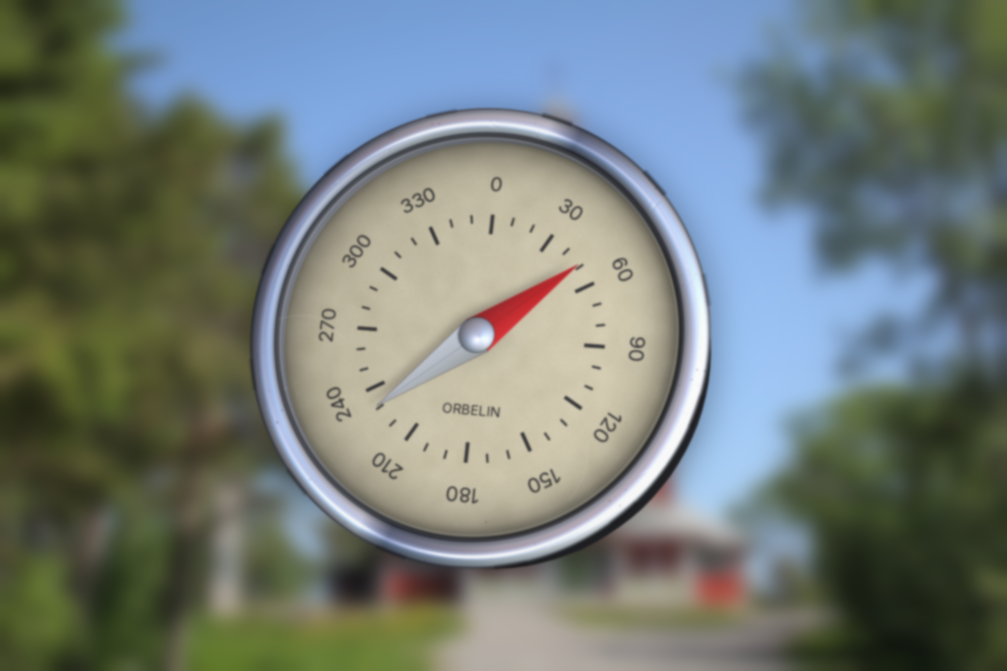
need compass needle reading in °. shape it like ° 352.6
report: ° 50
